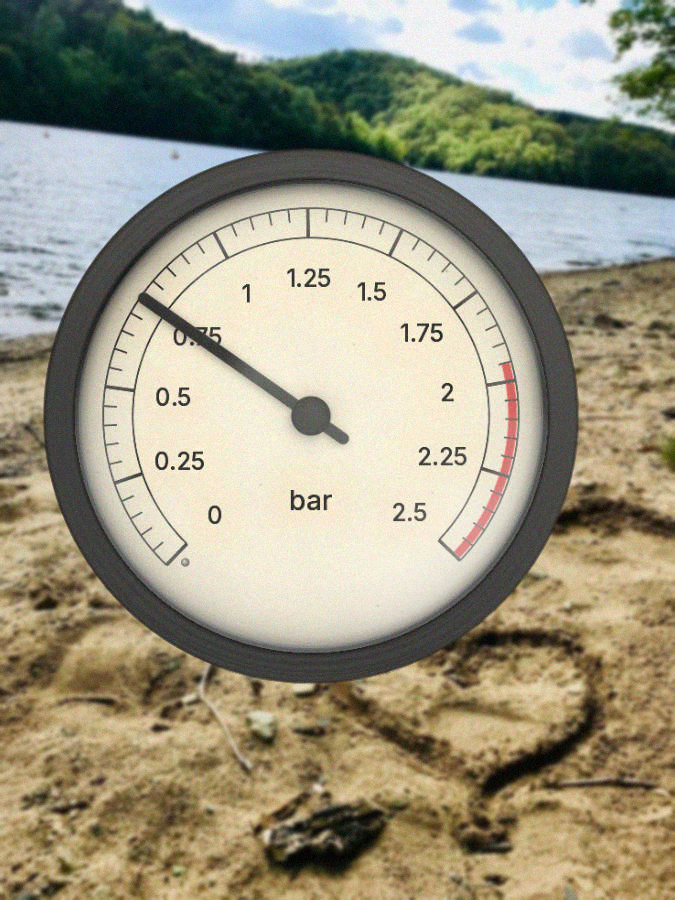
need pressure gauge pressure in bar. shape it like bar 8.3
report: bar 0.75
